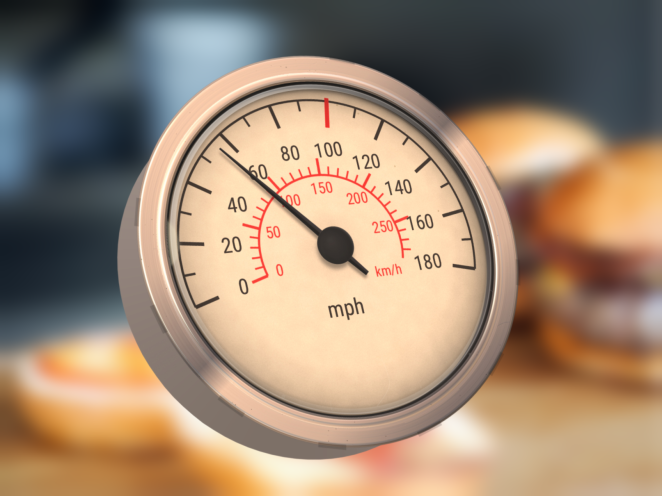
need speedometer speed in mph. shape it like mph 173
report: mph 55
